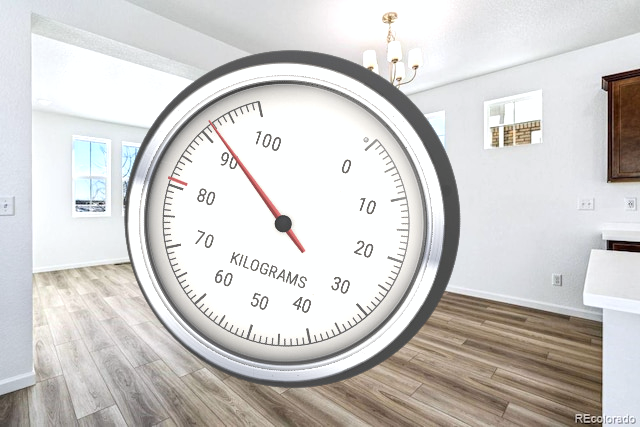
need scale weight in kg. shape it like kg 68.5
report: kg 92
